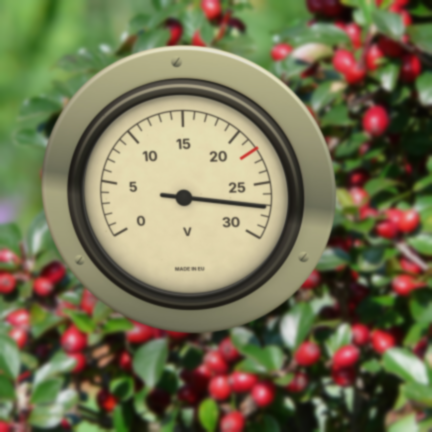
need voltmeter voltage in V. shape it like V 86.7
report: V 27
